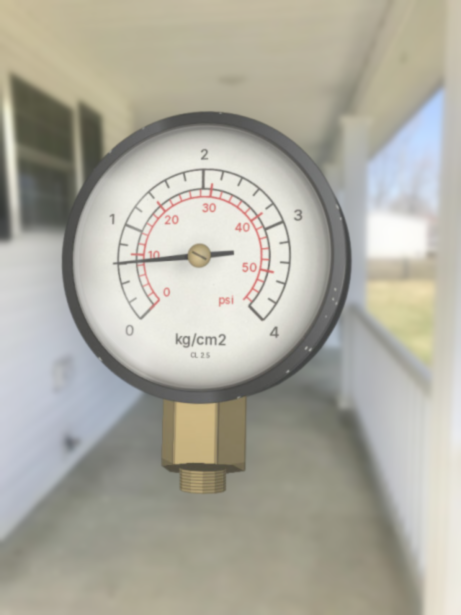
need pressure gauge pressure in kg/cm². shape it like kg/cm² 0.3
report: kg/cm² 0.6
